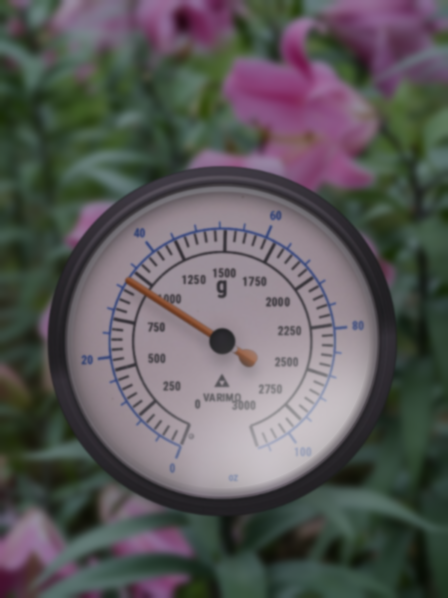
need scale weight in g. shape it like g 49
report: g 950
